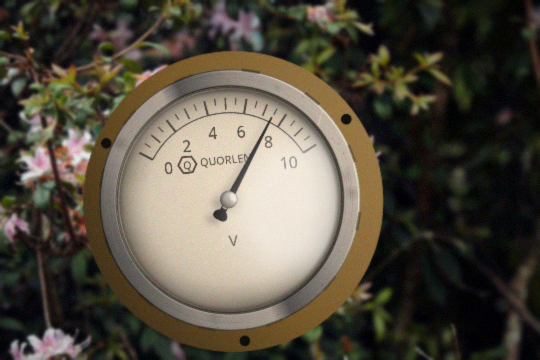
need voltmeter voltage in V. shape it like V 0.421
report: V 7.5
